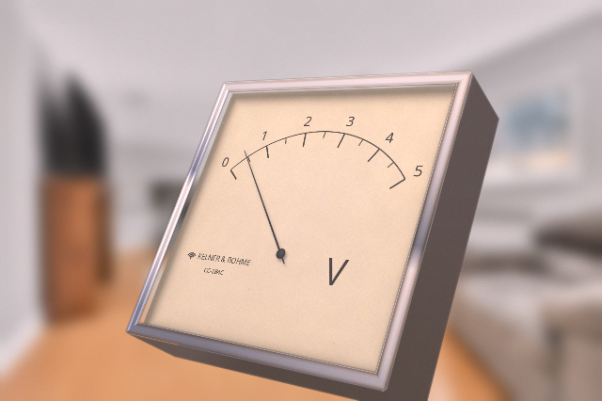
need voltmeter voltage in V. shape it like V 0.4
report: V 0.5
